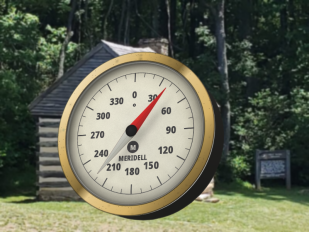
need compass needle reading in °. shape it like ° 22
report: ° 40
